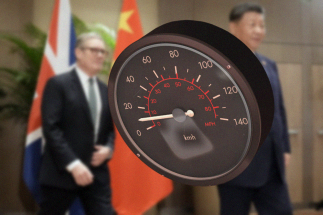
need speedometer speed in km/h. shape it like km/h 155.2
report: km/h 10
